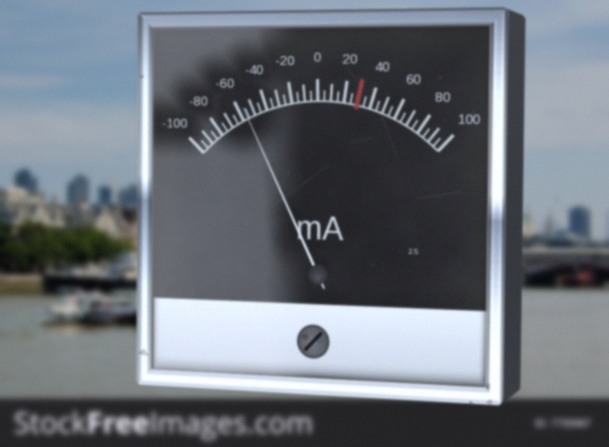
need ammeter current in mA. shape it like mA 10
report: mA -55
